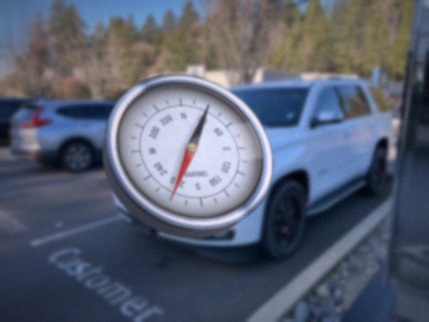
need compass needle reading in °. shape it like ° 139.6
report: ° 210
